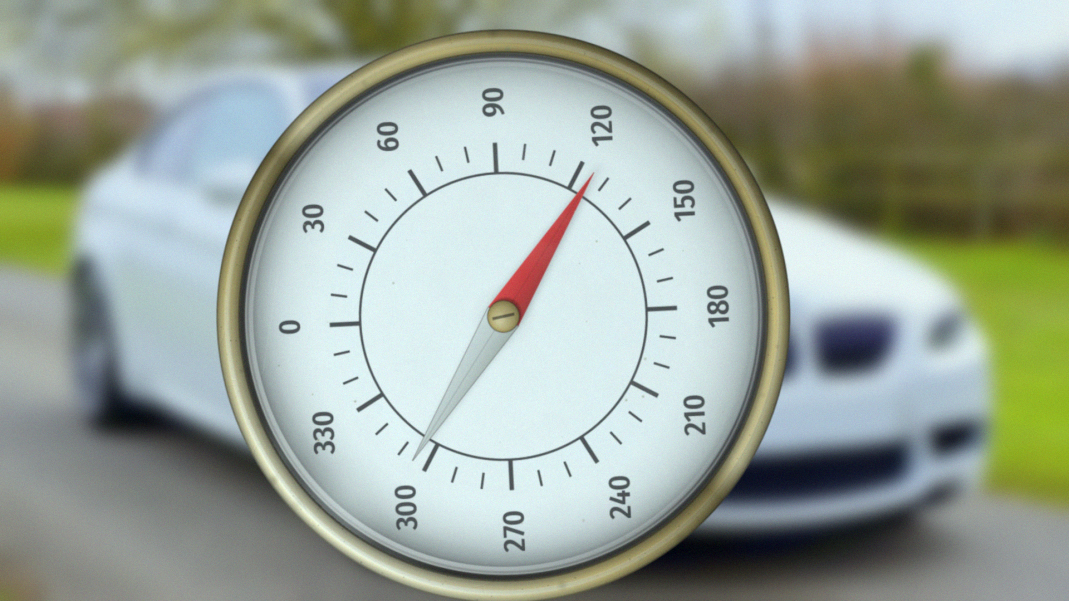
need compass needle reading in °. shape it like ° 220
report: ° 125
